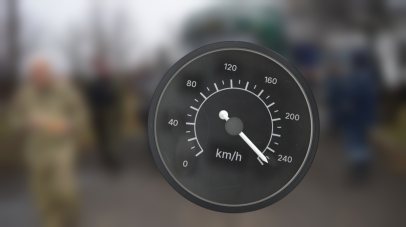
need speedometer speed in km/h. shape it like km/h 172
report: km/h 255
